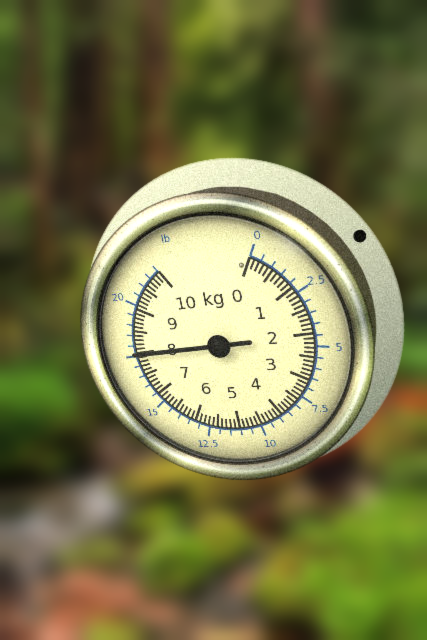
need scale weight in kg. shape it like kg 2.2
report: kg 8
